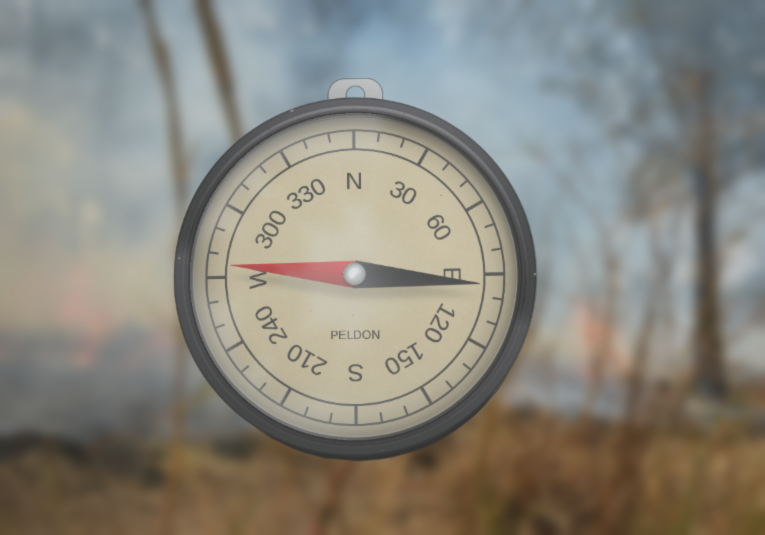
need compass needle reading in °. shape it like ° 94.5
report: ° 275
